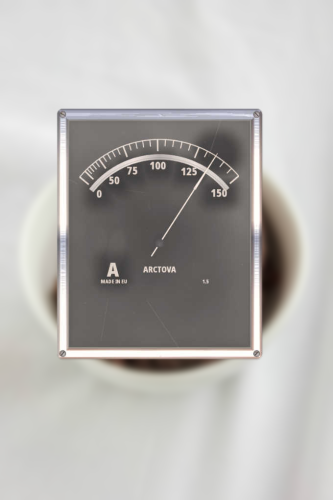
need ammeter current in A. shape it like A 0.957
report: A 135
